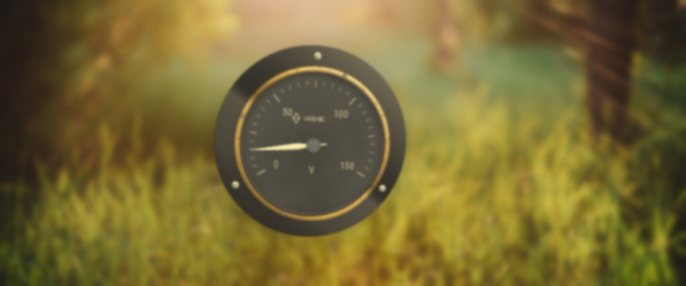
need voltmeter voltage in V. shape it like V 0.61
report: V 15
